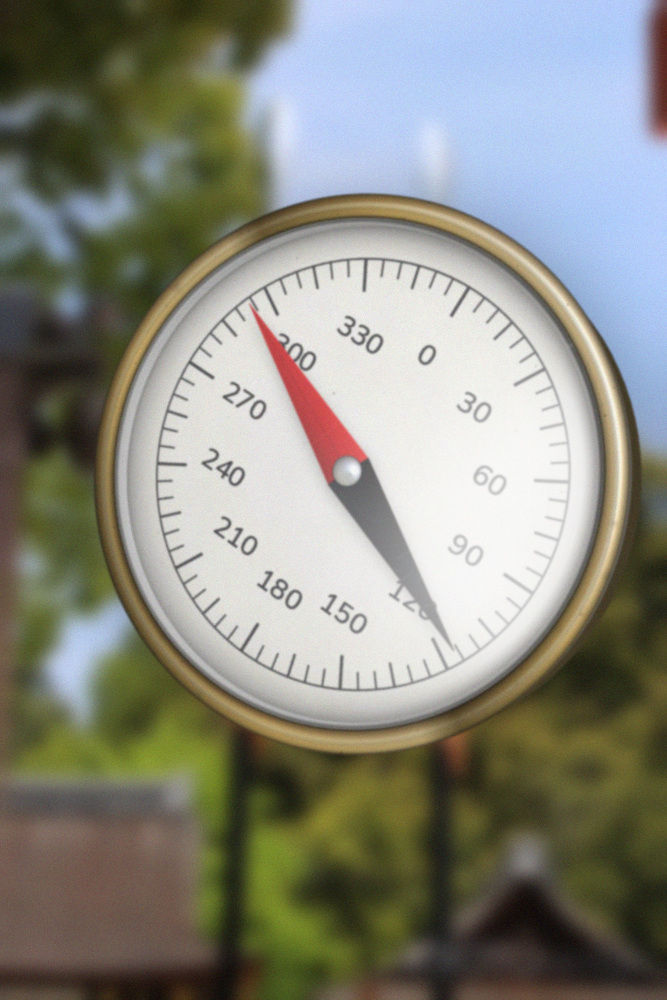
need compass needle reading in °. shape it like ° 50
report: ° 295
